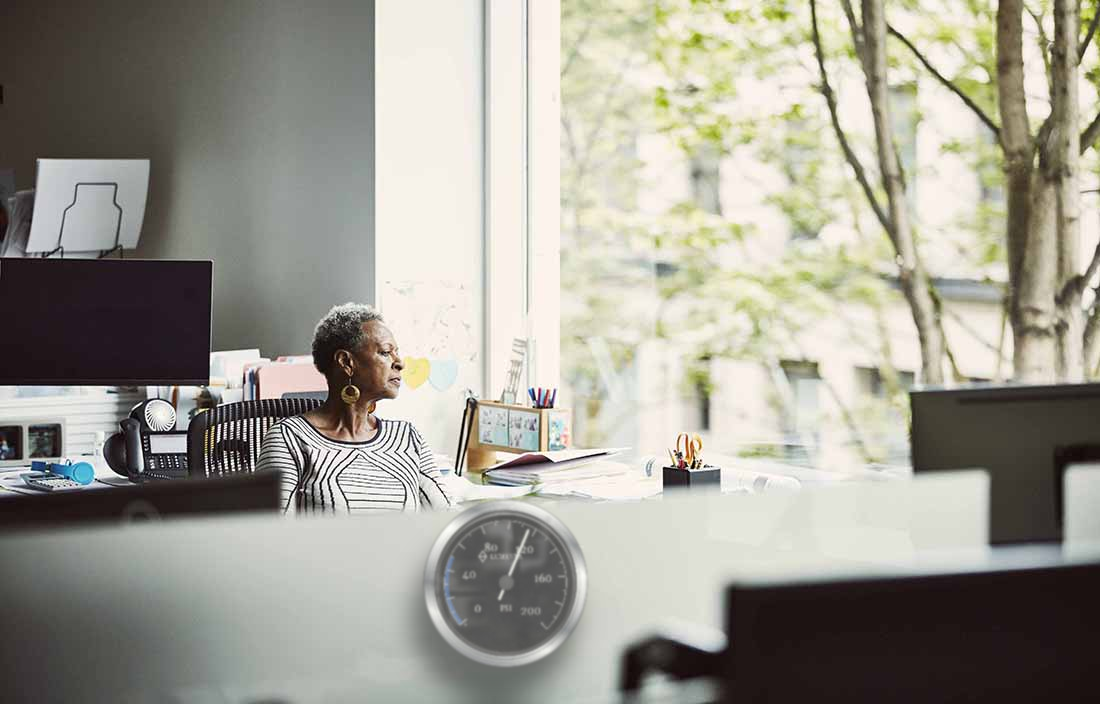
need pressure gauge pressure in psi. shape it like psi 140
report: psi 115
